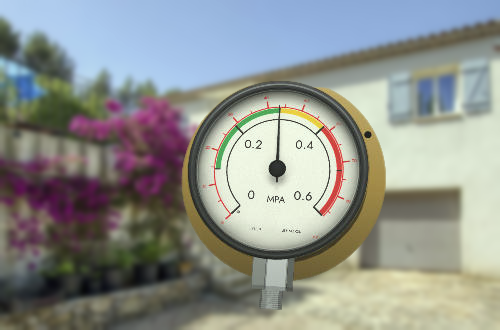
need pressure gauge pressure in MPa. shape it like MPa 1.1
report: MPa 0.3
